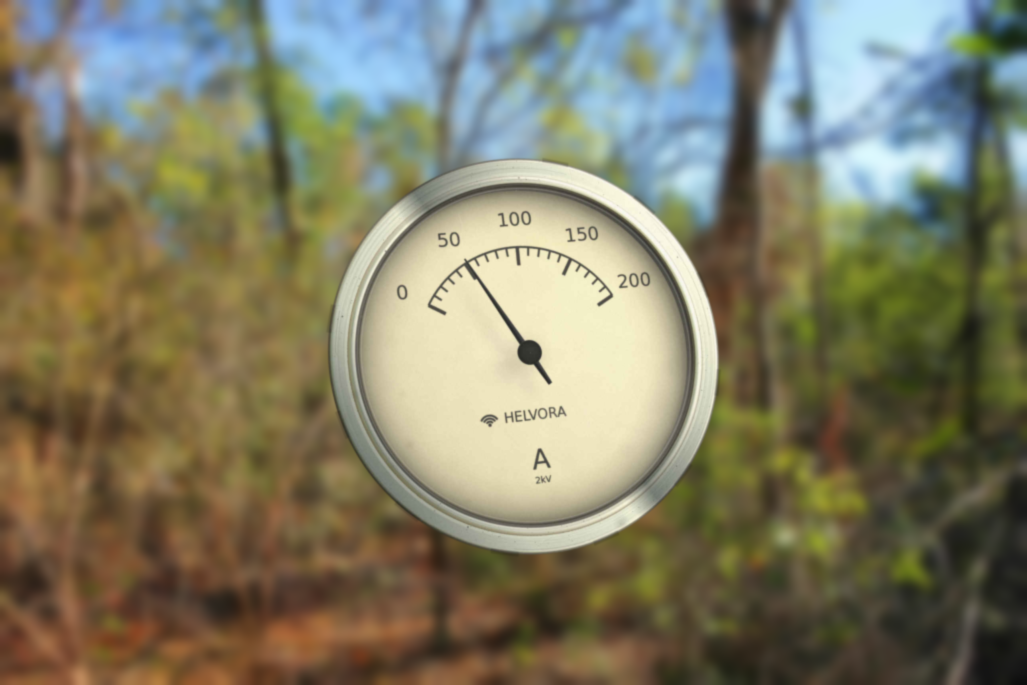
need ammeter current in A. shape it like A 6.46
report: A 50
